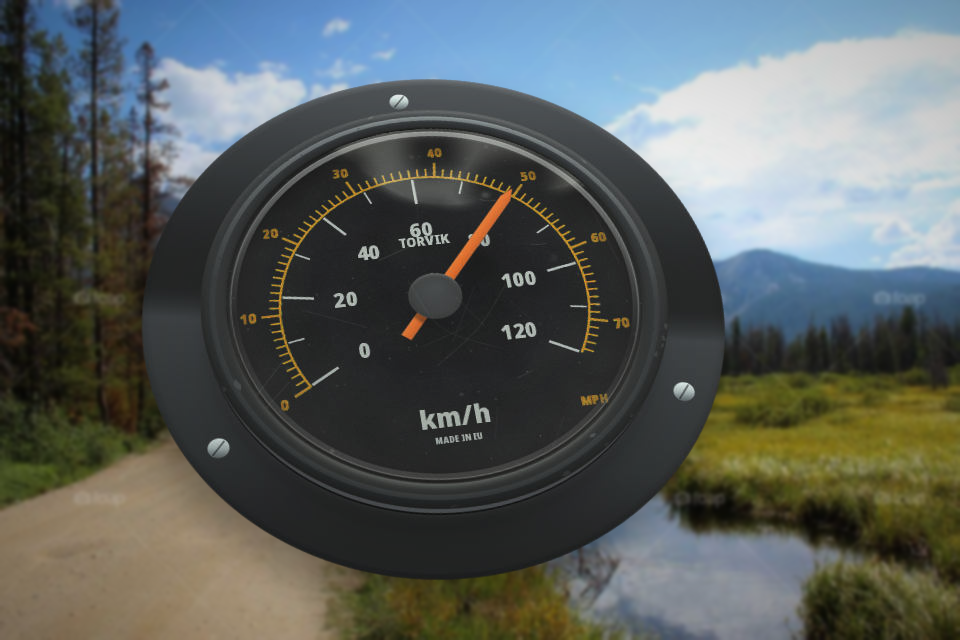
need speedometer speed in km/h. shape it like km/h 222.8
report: km/h 80
